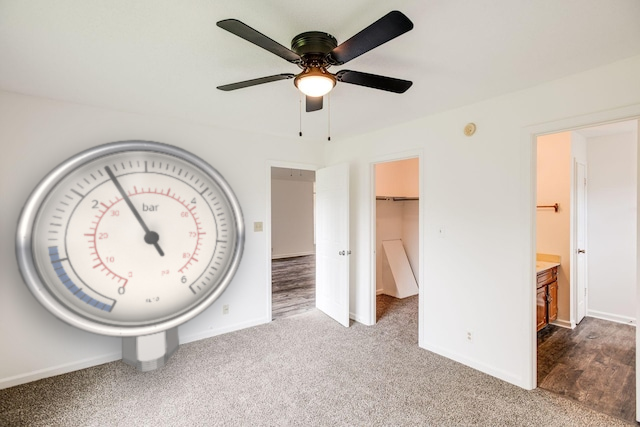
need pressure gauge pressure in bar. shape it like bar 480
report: bar 2.5
